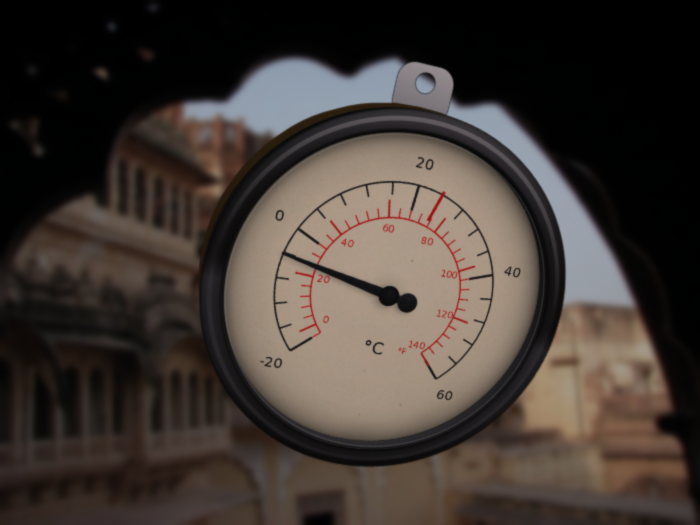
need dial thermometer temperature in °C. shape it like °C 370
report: °C -4
